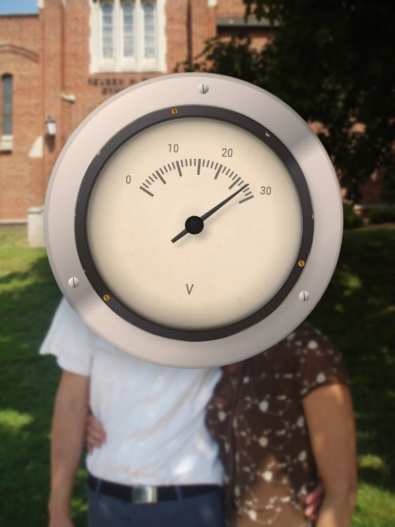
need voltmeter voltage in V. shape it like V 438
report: V 27
